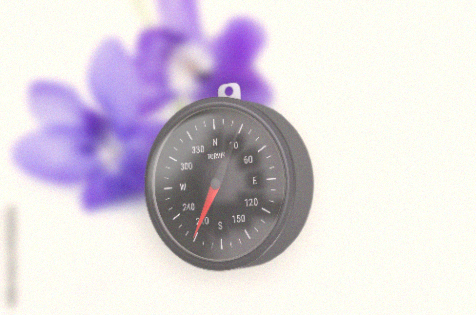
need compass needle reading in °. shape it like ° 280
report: ° 210
